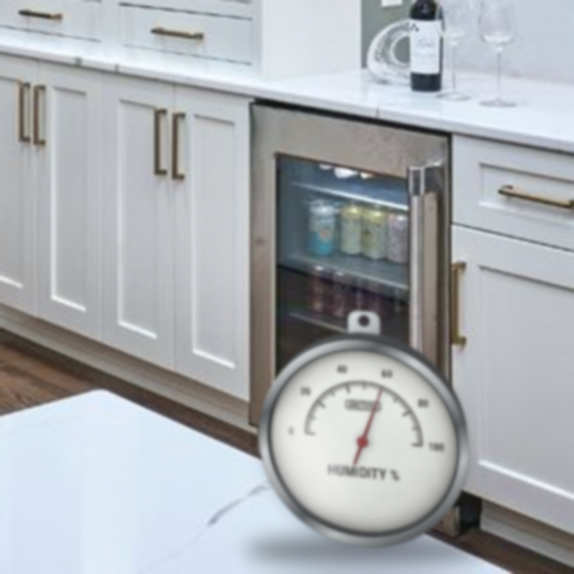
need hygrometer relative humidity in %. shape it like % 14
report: % 60
